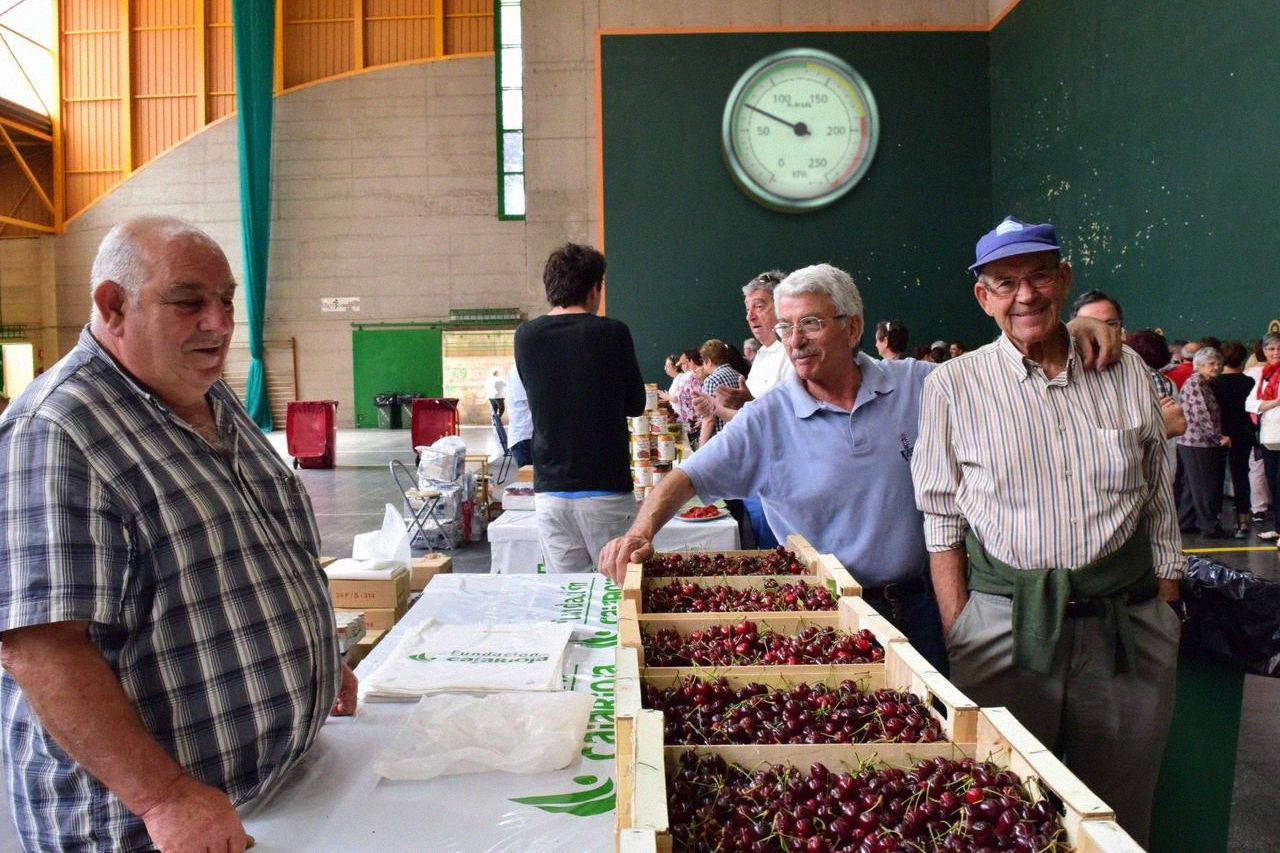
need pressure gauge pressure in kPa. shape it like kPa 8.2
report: kPa 70
